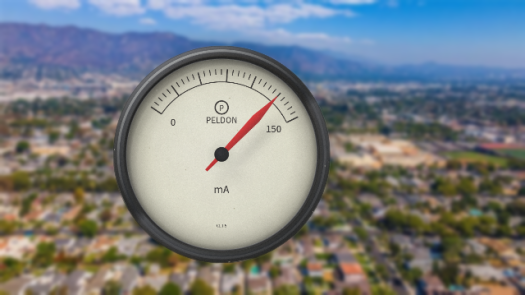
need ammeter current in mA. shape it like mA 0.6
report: mA 125
